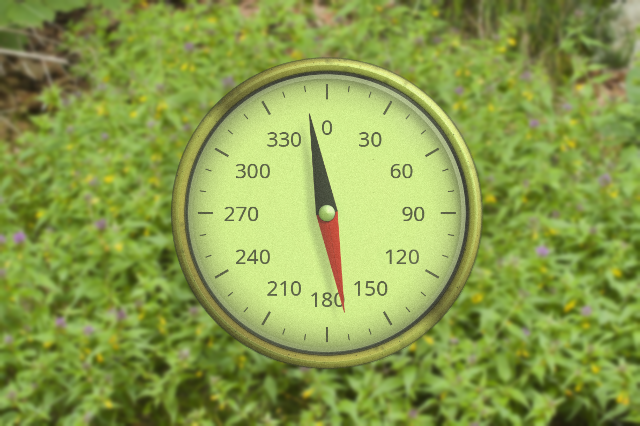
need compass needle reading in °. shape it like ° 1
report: ° 170
